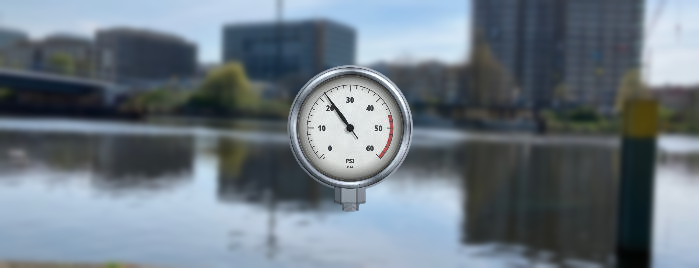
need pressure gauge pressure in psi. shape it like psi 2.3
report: psi 22
